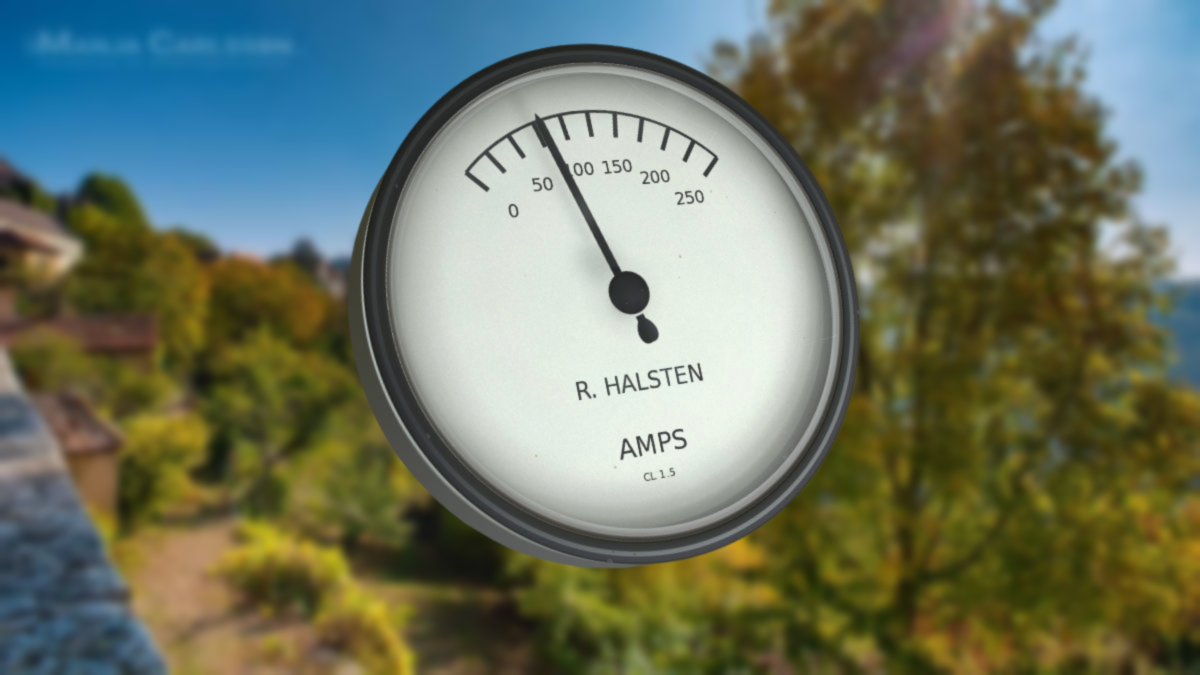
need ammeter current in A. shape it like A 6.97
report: A 75
